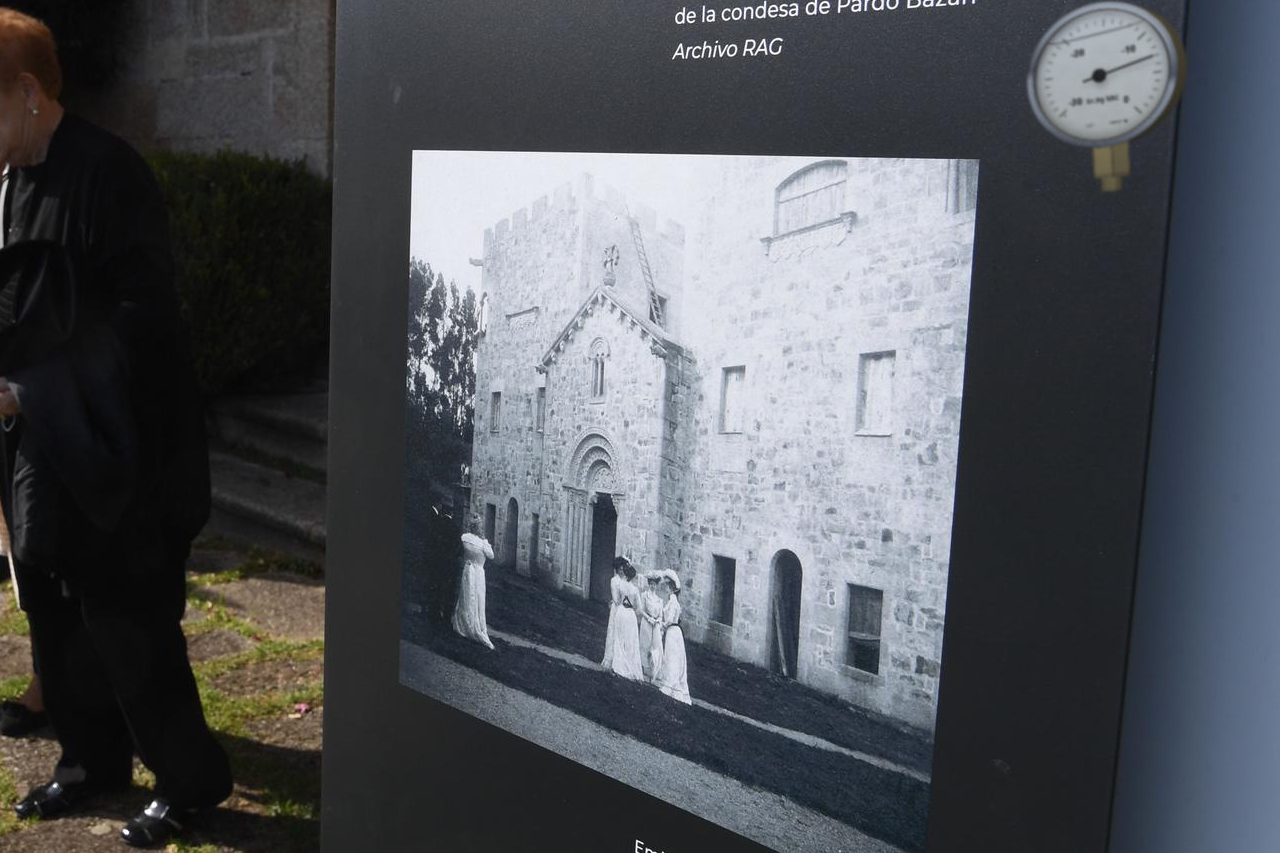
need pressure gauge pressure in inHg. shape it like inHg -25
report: inHg -7
